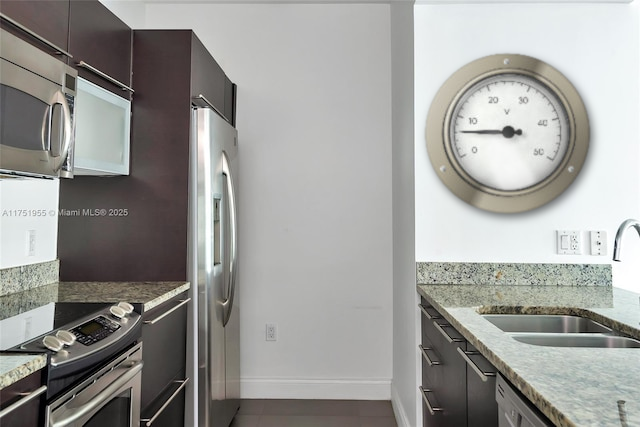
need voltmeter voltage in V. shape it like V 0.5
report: V 6
